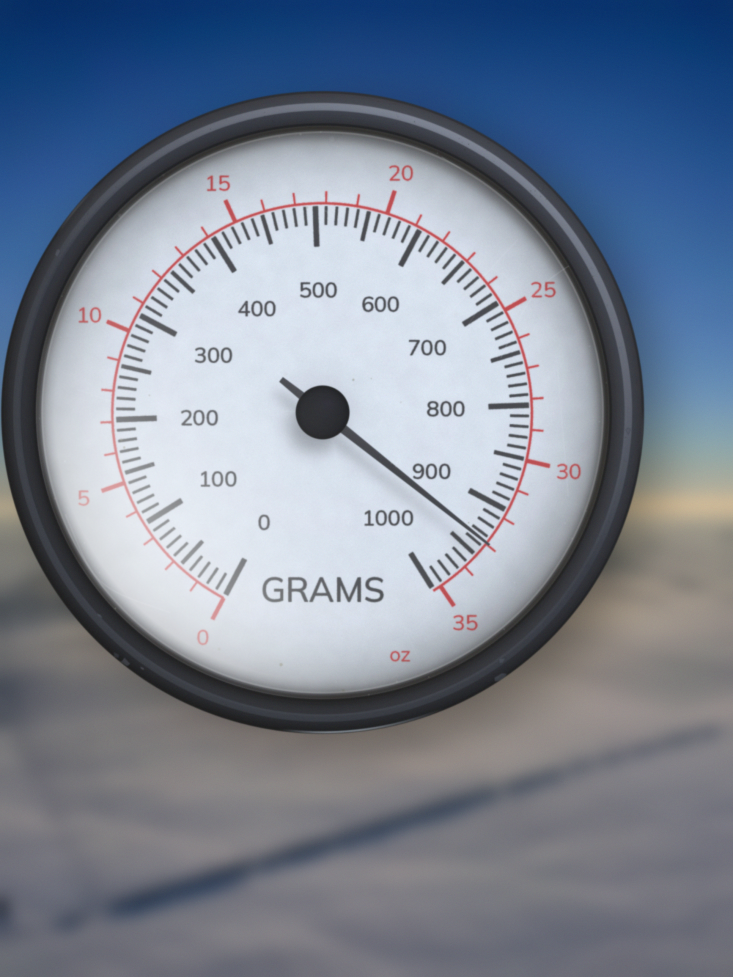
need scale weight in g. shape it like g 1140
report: g 935
